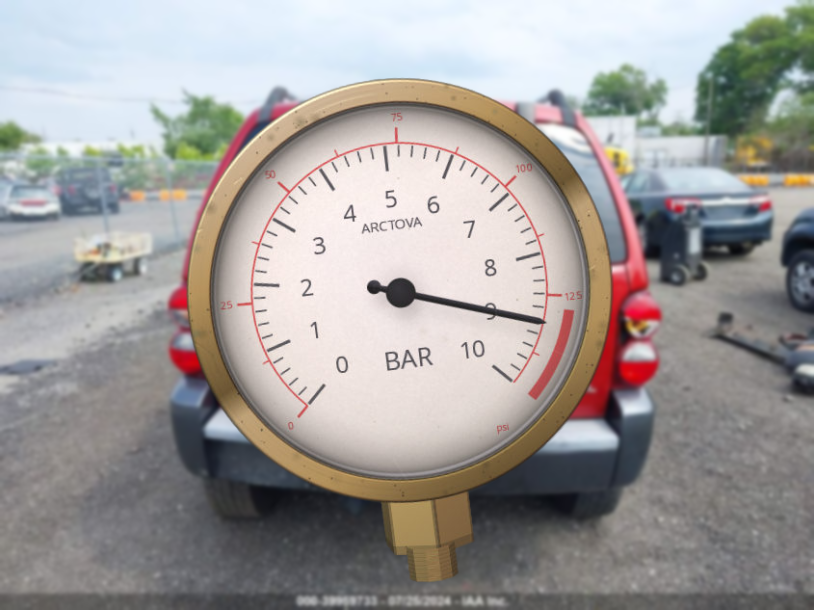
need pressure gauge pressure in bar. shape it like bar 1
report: bar 9
